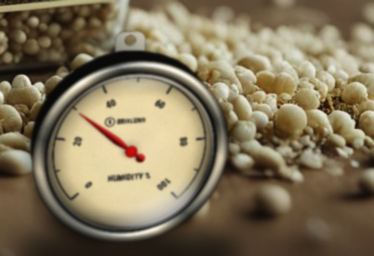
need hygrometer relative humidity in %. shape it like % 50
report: % 30
